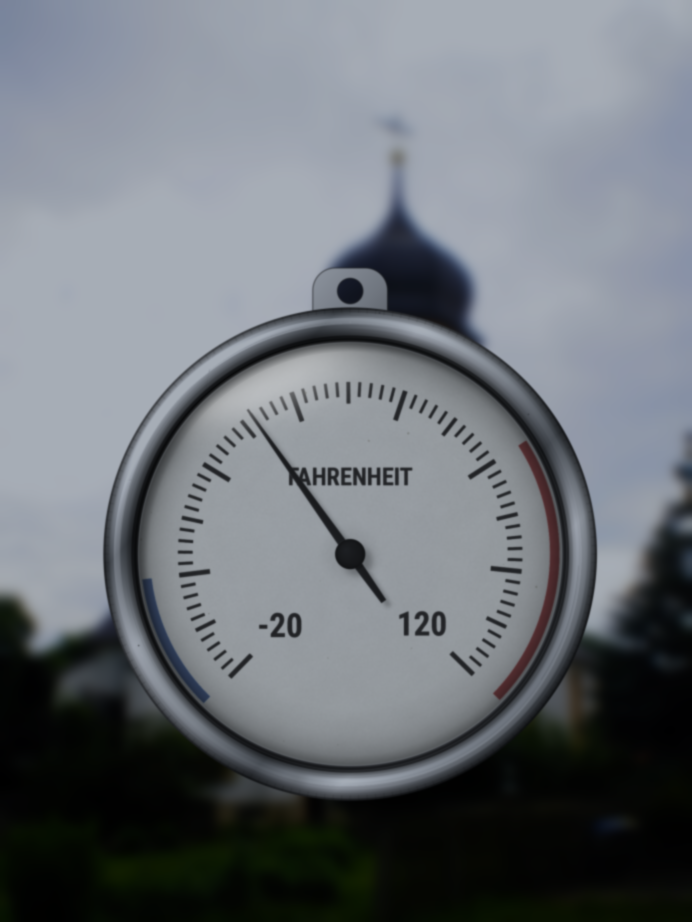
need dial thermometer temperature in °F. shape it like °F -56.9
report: °F 32
